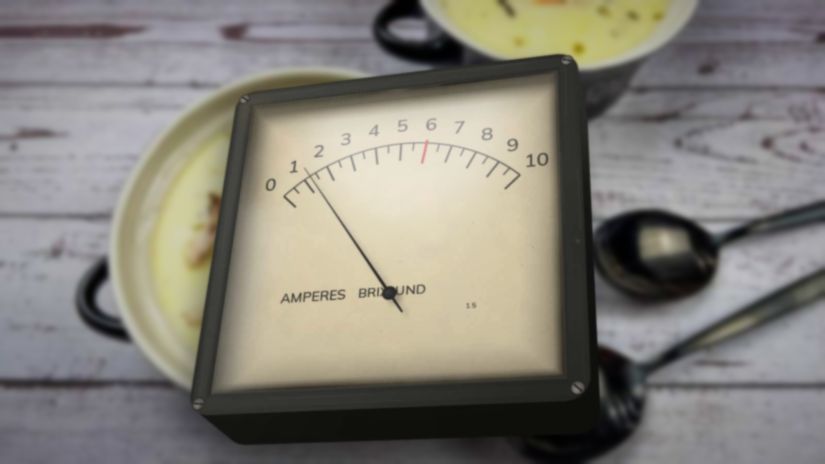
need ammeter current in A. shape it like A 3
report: A 1.25
